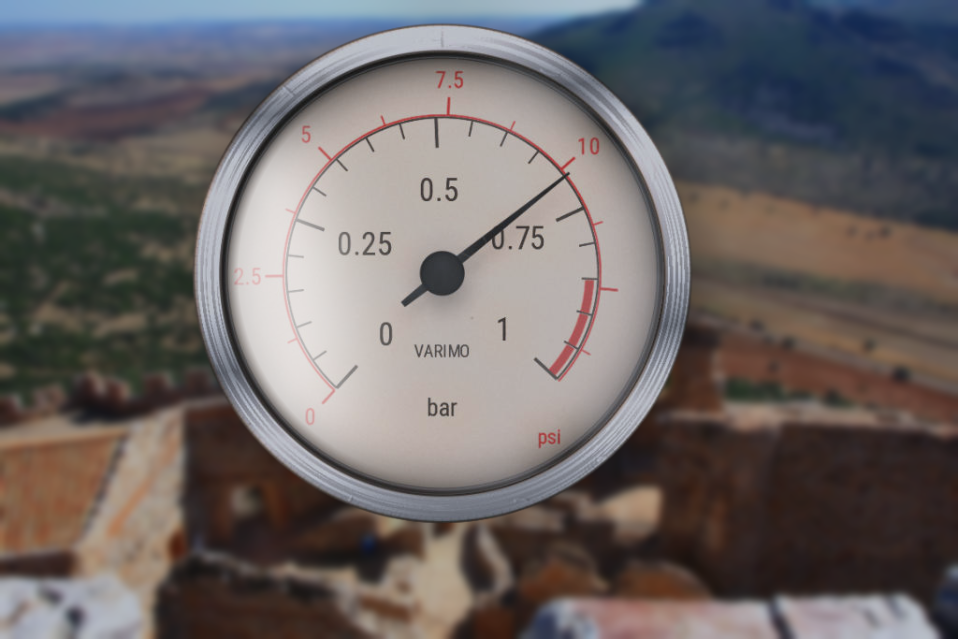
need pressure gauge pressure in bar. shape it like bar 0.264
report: bar 0.7
